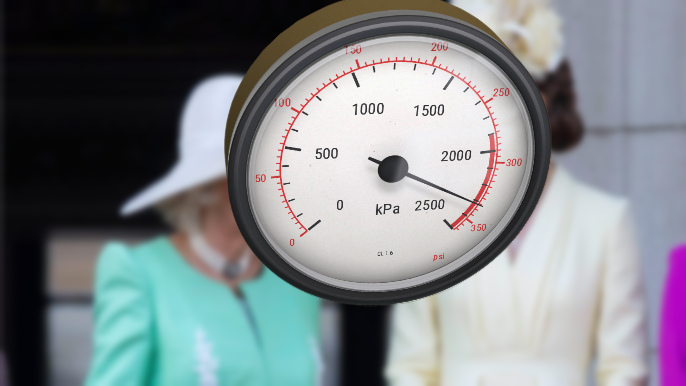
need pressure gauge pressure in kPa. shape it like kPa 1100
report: kPa 2300
